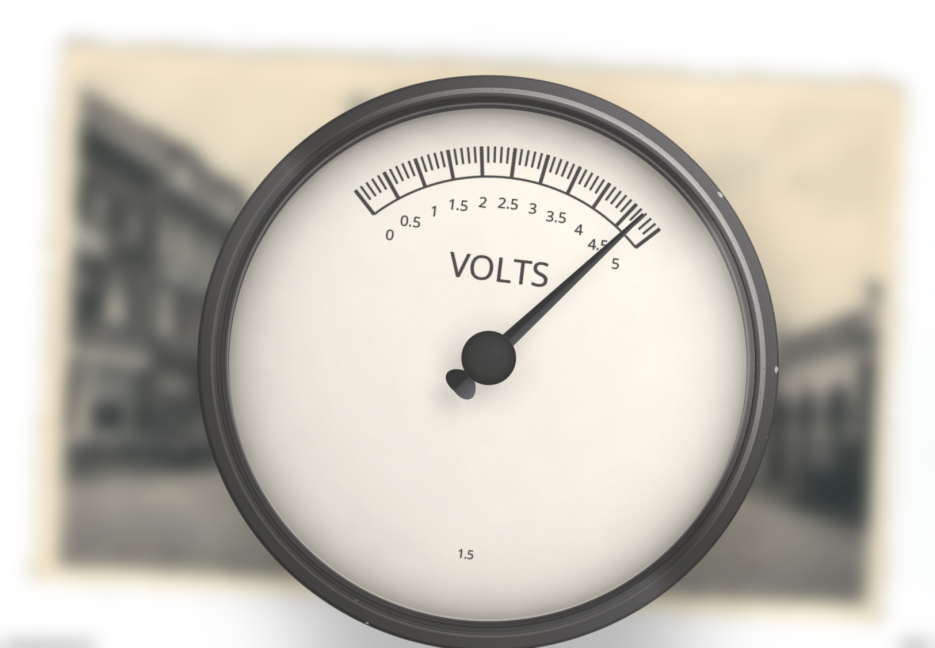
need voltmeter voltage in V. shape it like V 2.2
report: V 4.7
